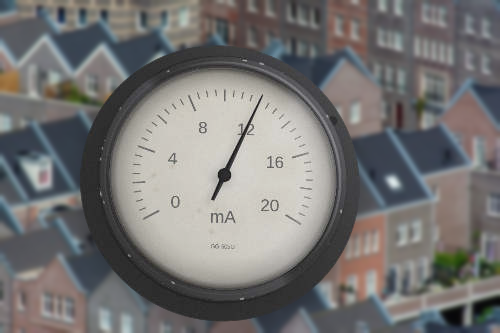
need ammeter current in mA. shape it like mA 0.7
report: mA 12
